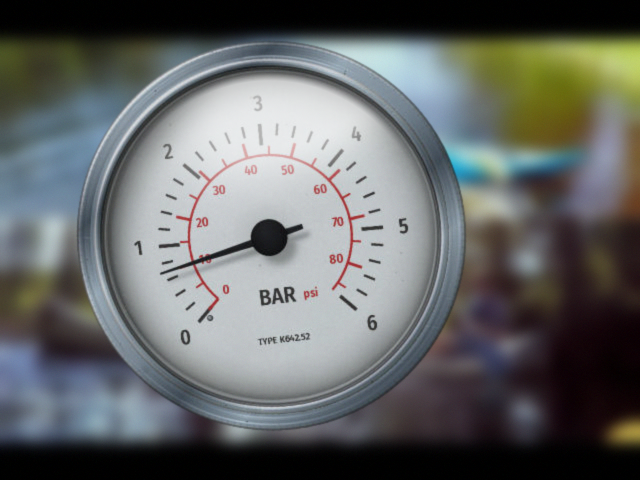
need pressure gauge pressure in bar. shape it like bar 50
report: bar 0.7
